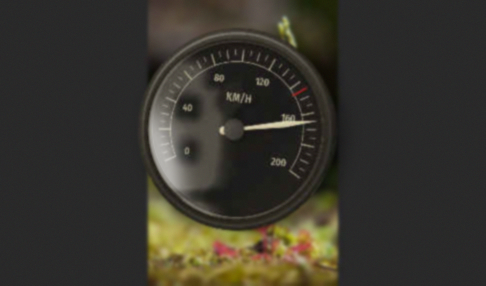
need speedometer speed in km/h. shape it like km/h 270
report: km/h 165
